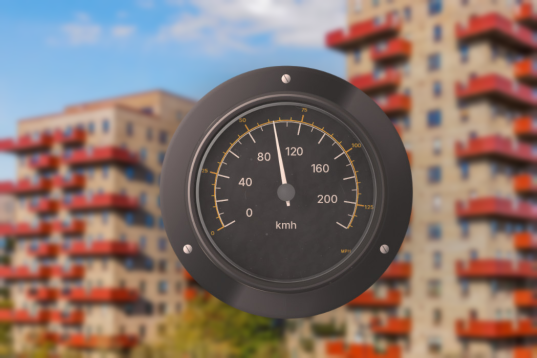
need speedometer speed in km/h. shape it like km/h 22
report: km/h 100
